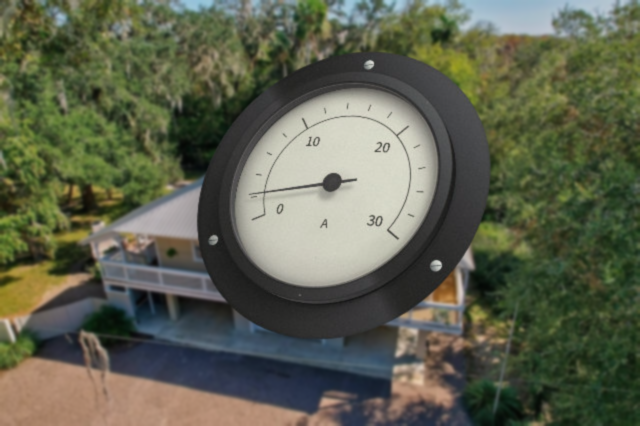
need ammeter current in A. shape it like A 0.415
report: A 2
